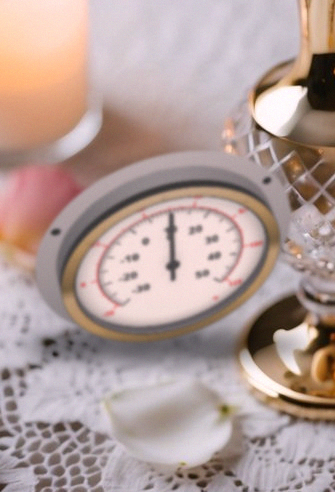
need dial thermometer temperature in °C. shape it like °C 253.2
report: °C 10
